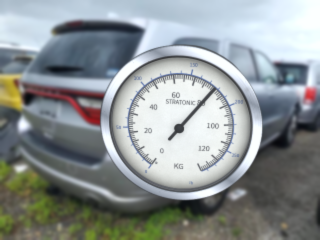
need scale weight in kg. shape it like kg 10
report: kg 80
